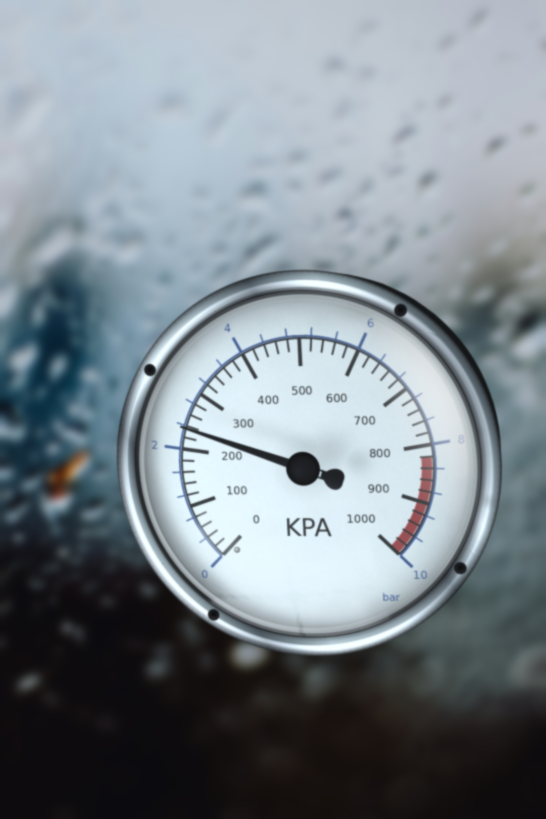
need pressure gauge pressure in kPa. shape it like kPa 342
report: kPa 240
